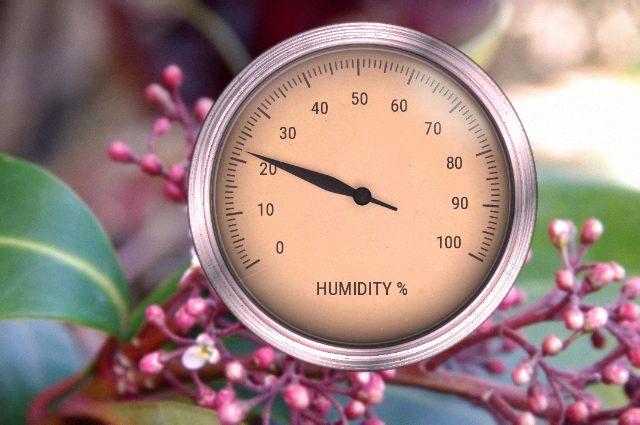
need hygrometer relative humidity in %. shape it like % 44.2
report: % 22
